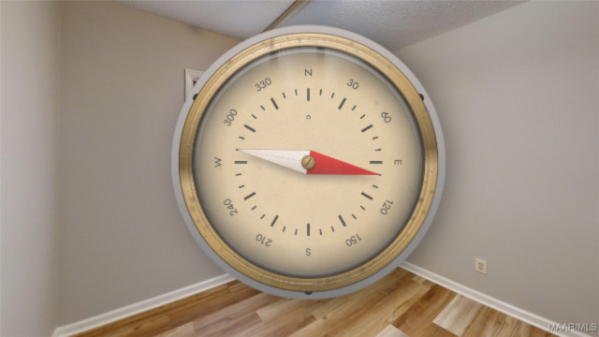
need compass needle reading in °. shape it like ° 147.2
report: ° 100
